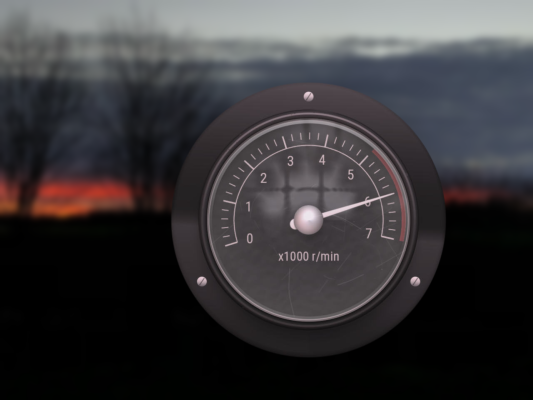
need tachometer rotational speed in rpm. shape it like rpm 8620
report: rpm 6000
